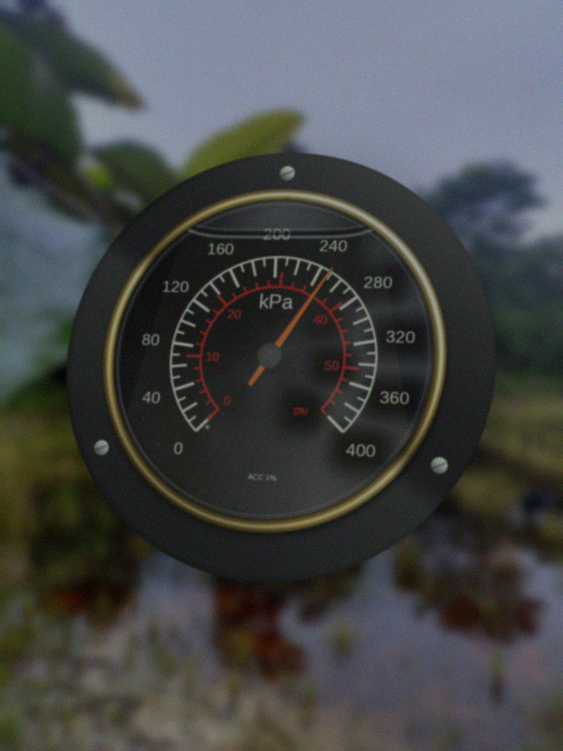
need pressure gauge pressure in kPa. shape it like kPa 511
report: kPa 250
